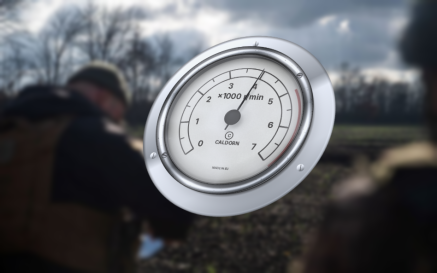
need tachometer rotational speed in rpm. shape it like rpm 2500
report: rpm 4000
